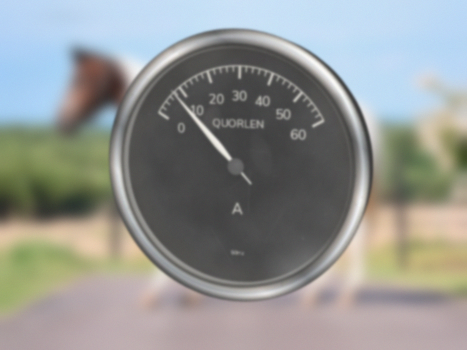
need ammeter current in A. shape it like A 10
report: A 8
